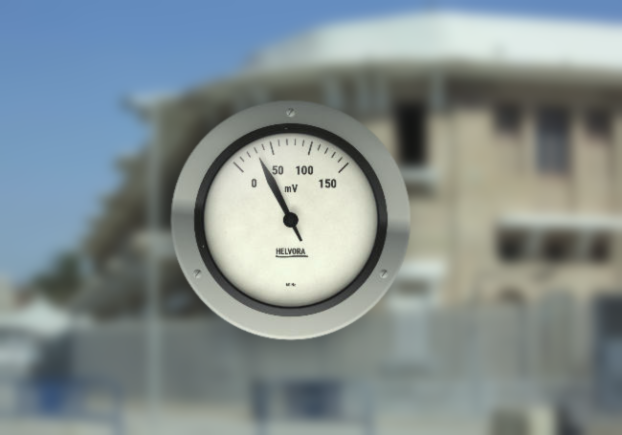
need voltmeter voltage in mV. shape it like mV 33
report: mV 30
